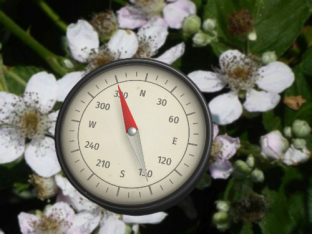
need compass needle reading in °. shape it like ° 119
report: ° 330
